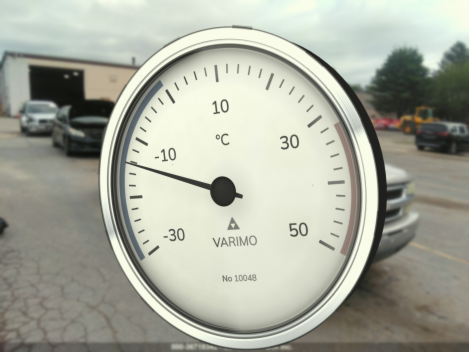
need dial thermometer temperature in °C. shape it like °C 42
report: °C -14
